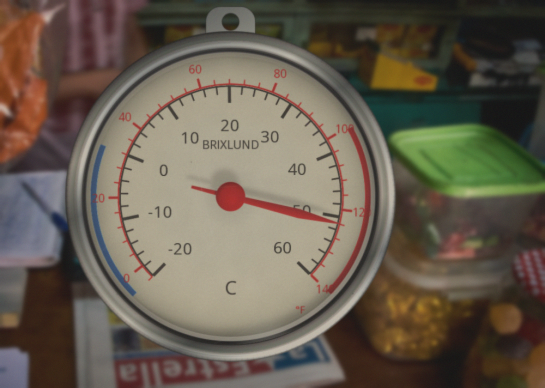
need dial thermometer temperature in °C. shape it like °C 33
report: °C 51
